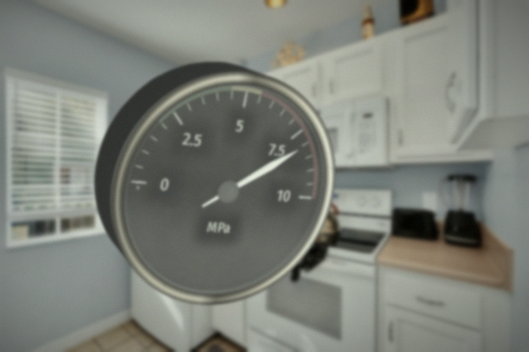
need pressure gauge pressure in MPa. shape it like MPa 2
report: MPa 8
